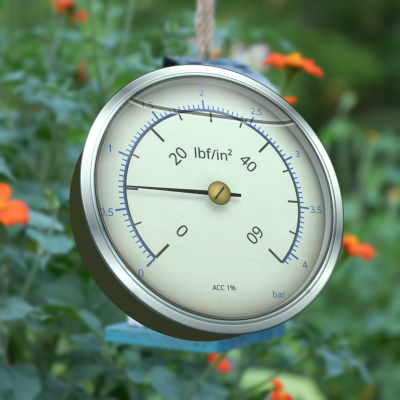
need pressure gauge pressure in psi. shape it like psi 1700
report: psi 10
